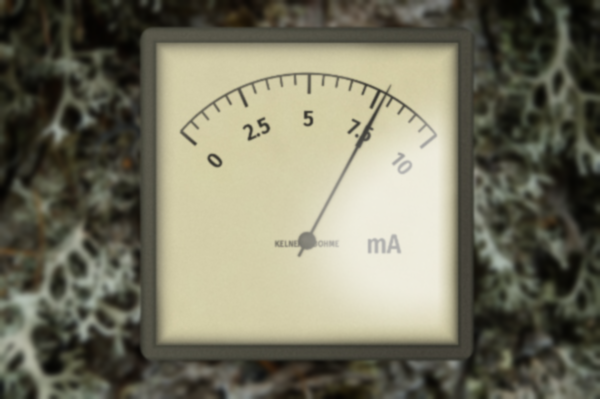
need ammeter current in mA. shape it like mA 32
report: mA 7.75
